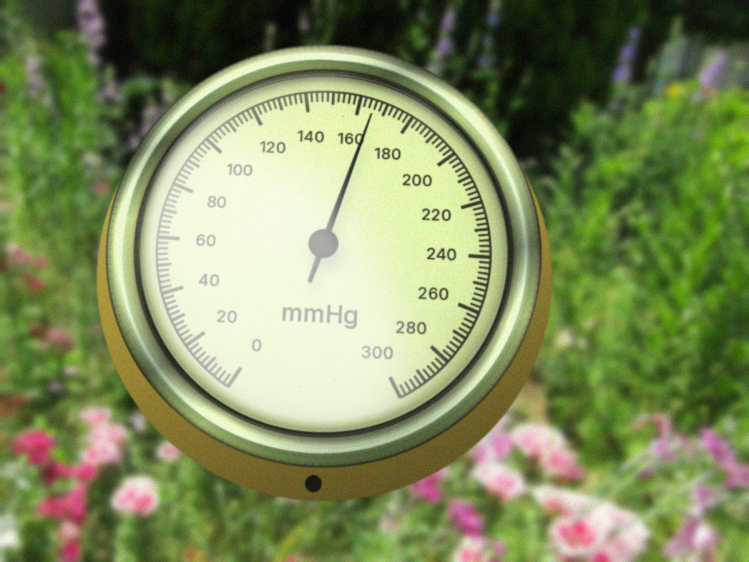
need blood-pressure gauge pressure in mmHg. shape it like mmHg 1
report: mmHg 166
